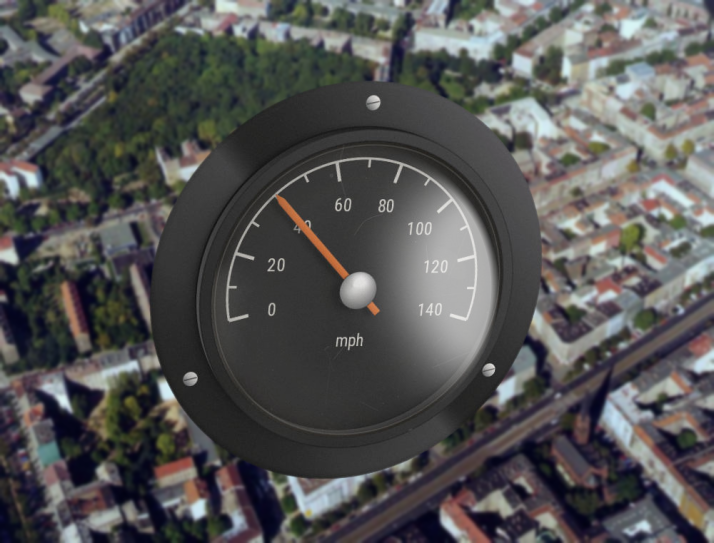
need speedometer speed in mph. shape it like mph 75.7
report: mph 40
